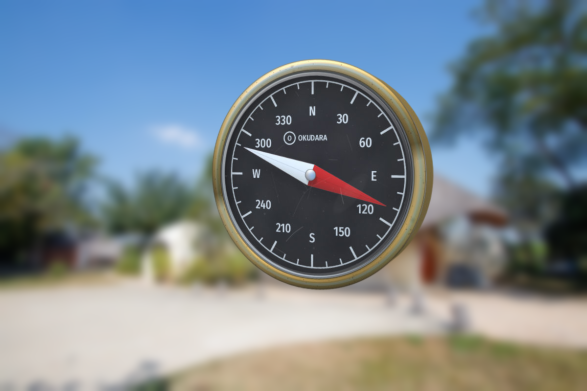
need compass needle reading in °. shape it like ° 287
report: ° 110
